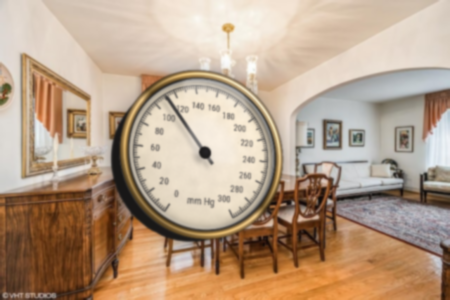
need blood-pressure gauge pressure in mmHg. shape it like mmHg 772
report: mmHg 110
